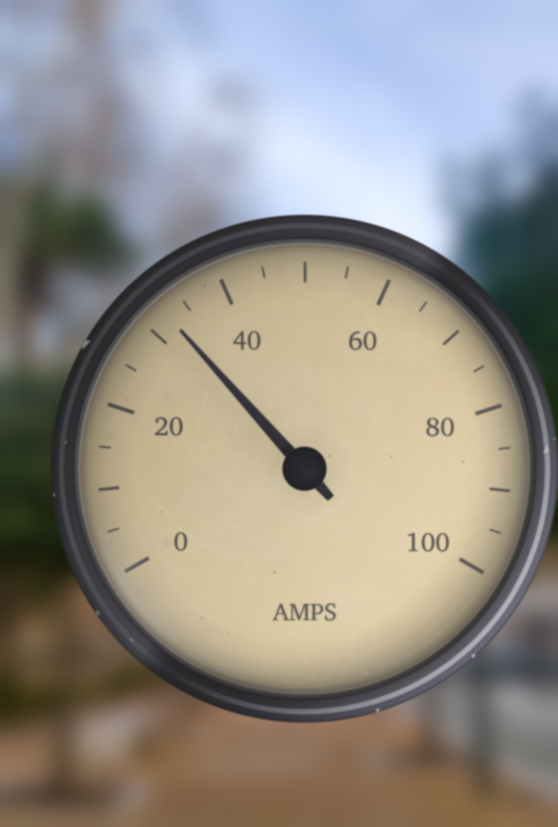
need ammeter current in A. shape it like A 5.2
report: A 32.5
